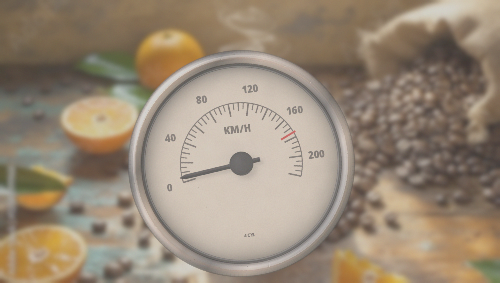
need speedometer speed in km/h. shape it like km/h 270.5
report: km/h 5
